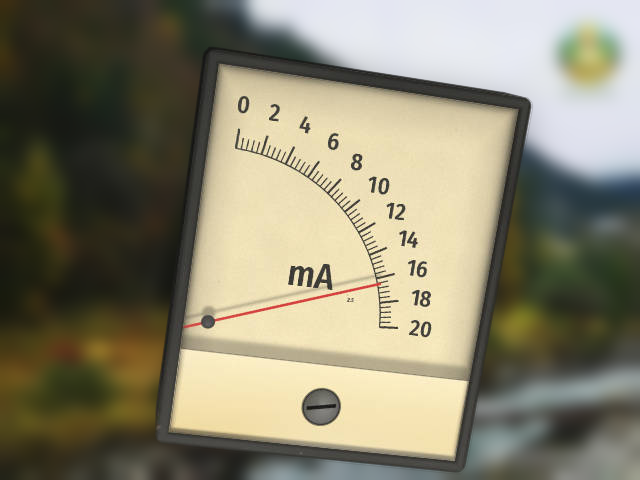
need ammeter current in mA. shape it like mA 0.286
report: mA 16.4
